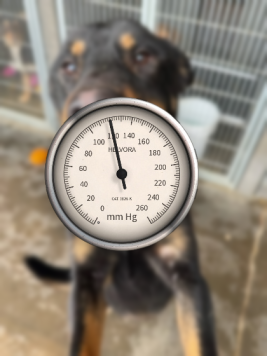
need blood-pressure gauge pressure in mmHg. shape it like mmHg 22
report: mmHg 120
